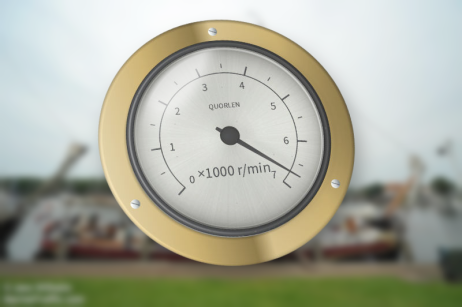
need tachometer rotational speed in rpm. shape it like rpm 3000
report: rpm 6750
